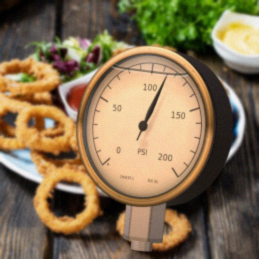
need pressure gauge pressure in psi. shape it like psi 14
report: psi 115
